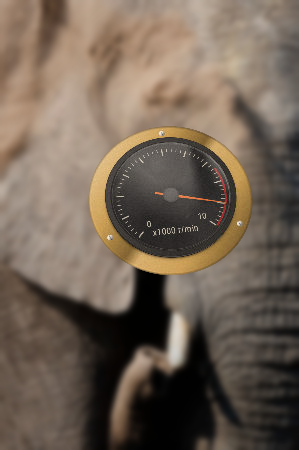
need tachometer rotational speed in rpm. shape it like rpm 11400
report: rpm 9000
